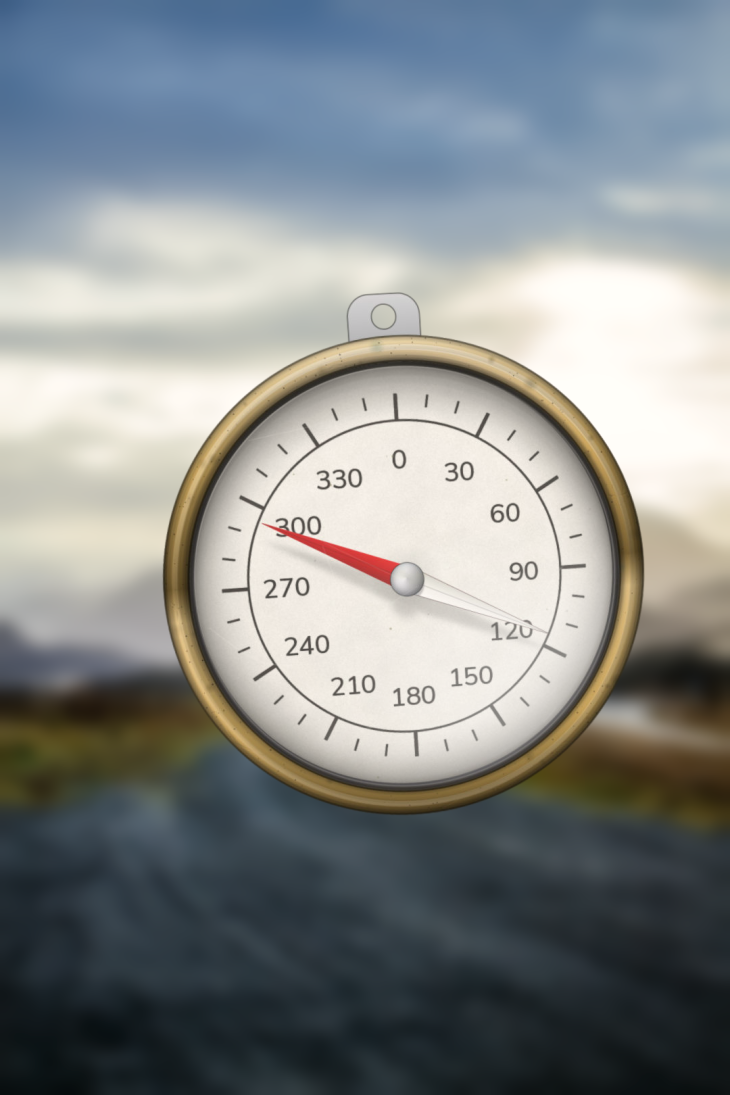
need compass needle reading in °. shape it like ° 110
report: ° 295
